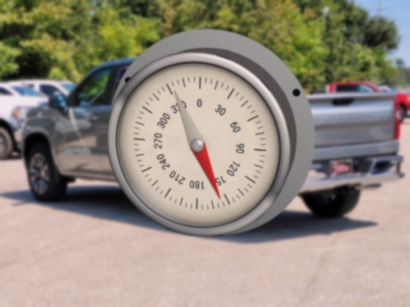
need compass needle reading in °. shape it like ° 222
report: ° 155
